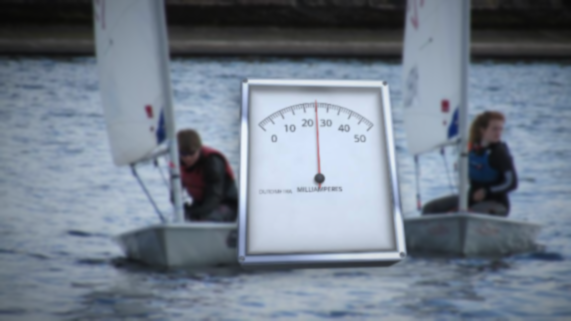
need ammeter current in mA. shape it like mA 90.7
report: mA 25
